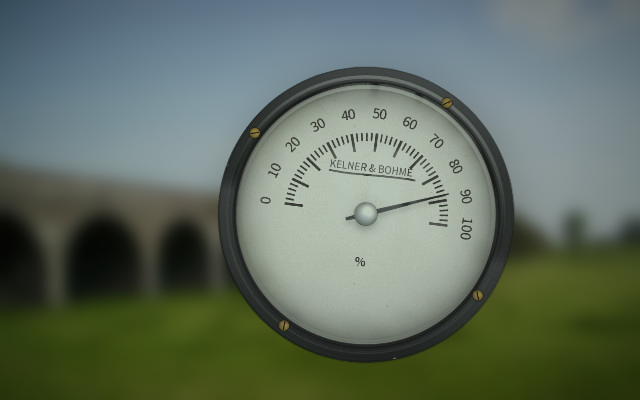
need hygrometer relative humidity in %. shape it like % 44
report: % 88
